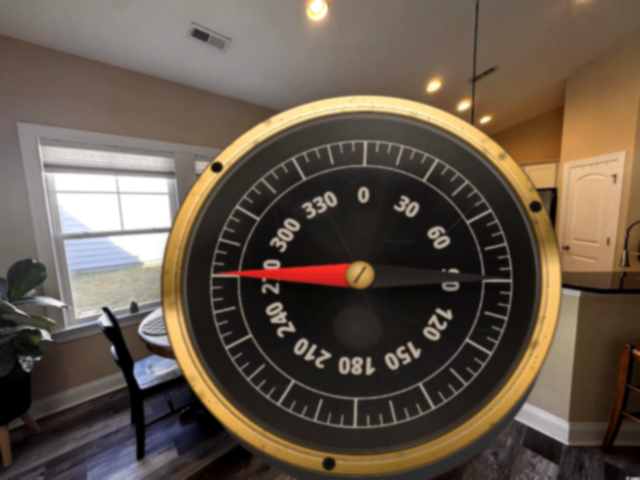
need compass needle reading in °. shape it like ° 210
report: ° 270
